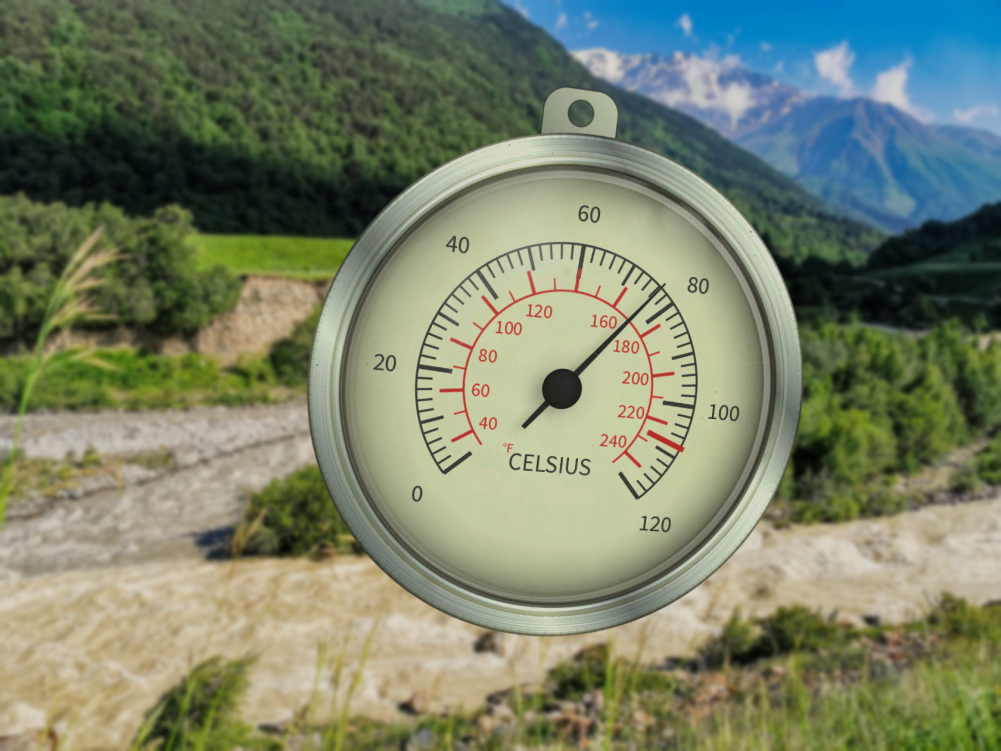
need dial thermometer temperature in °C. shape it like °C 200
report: °C 76
